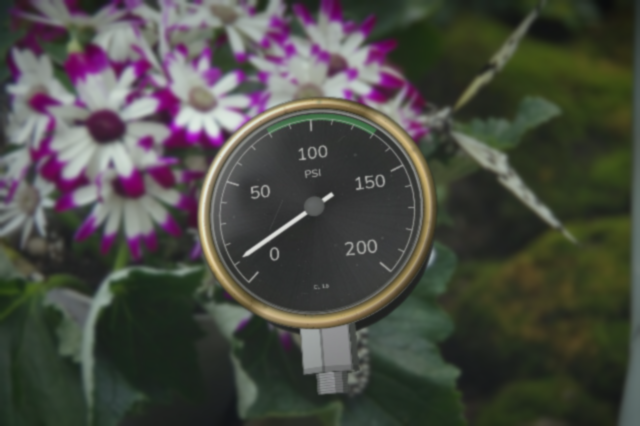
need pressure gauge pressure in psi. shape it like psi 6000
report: psi 10
